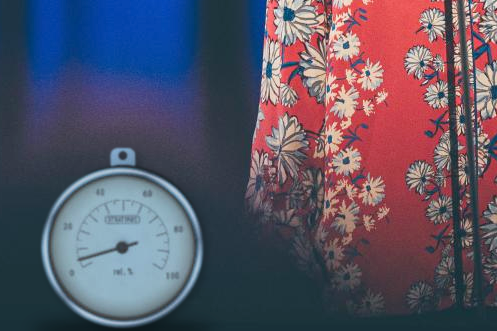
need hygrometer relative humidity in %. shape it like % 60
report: % 5
